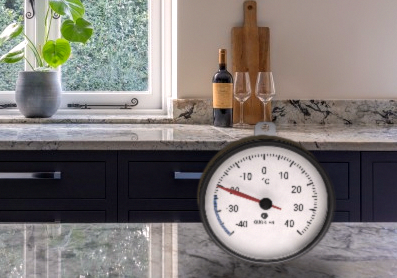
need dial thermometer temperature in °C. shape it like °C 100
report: °C -20
